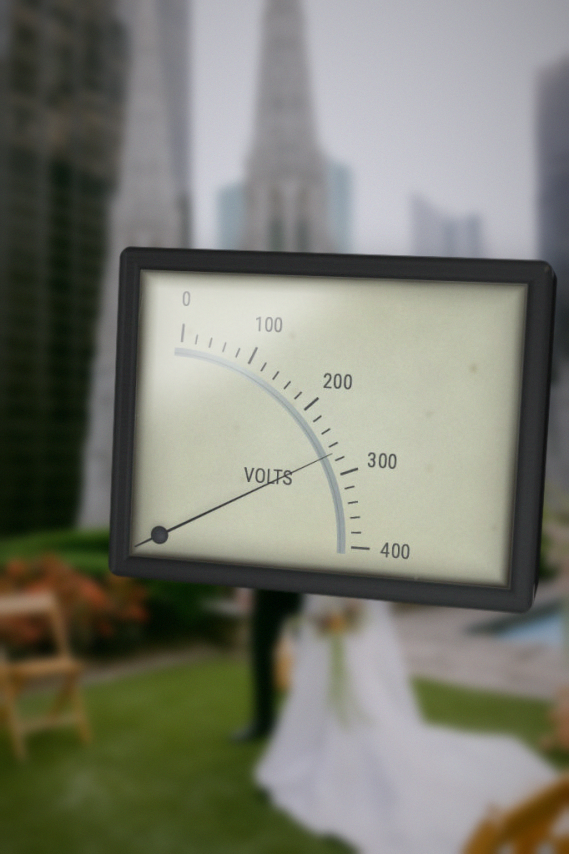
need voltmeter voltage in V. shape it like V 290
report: V 270
